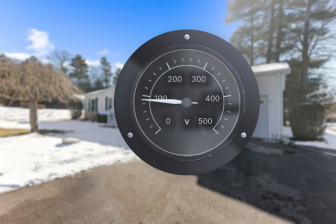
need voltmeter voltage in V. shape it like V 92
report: V 90
